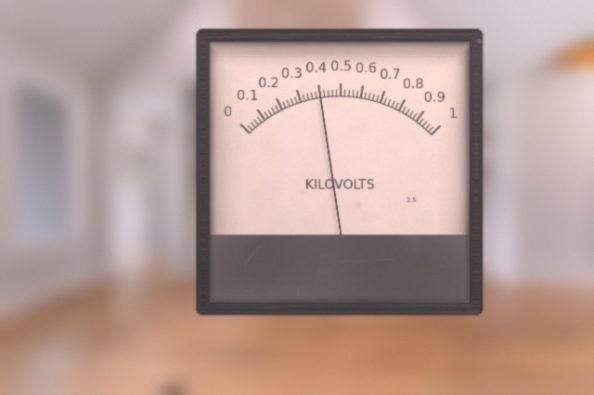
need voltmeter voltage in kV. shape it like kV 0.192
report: kV 0.4
